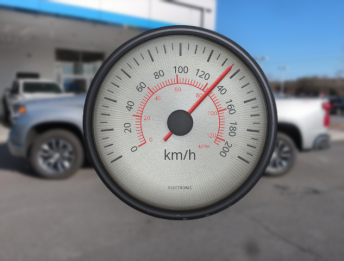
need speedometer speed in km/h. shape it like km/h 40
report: km/h 135
